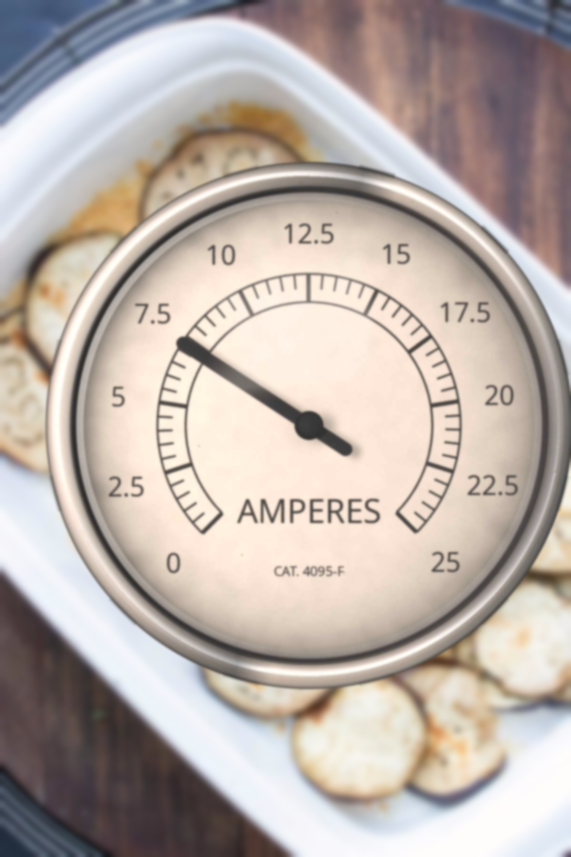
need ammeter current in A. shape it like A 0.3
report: A 7.25
